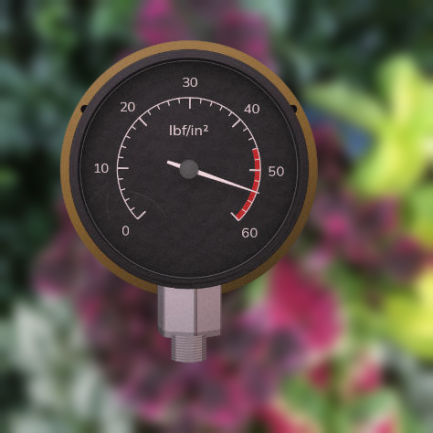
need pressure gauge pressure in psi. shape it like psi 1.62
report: psi 54
